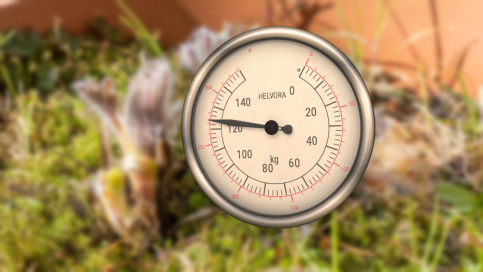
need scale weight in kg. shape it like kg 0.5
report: kg 124
